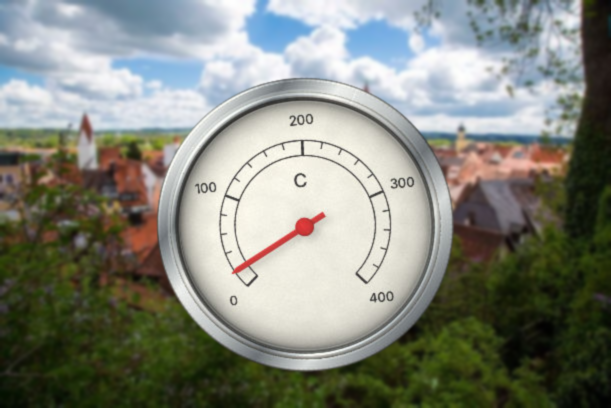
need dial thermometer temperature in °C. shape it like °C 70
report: °C 20
